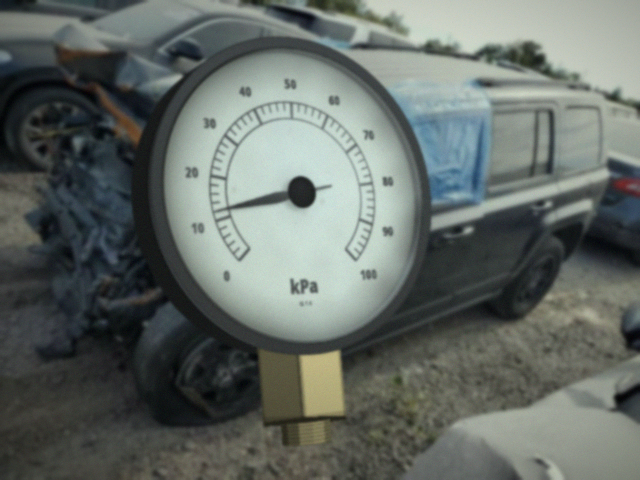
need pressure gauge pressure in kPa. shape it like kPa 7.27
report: kPa 12
